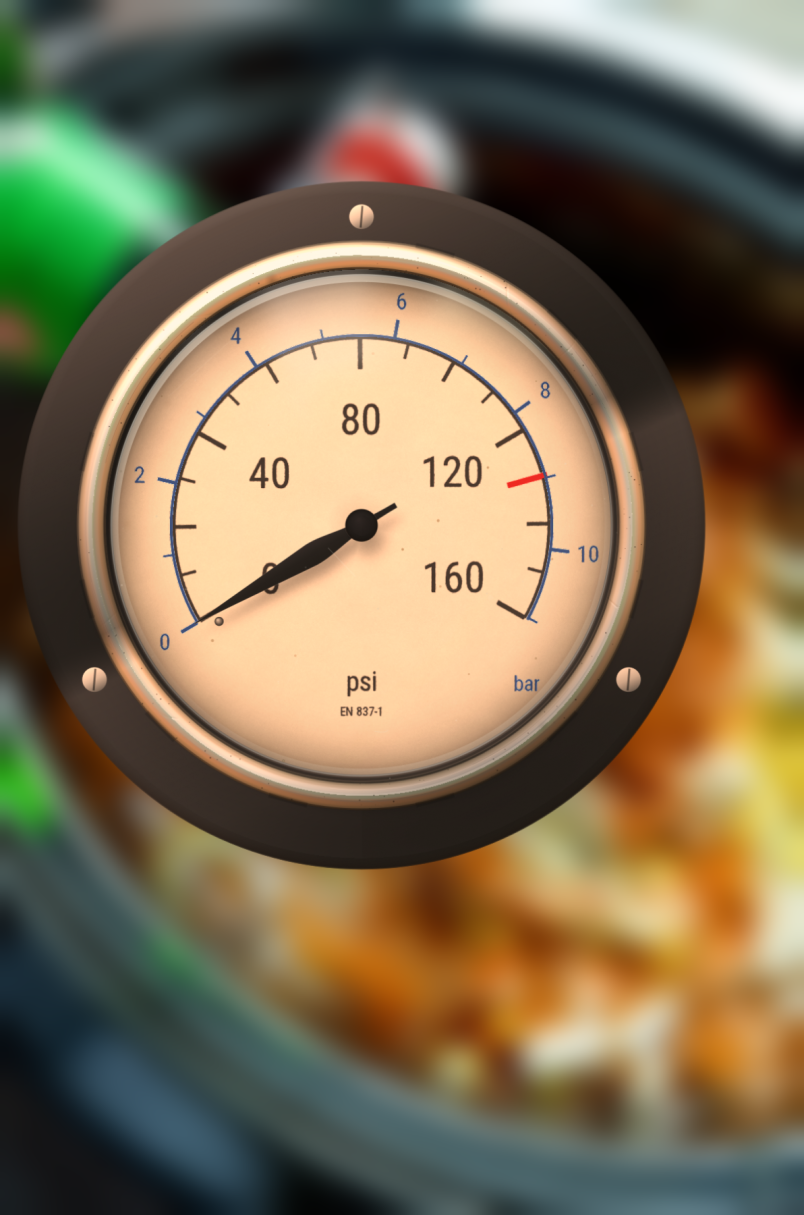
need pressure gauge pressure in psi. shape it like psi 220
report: psi 0
